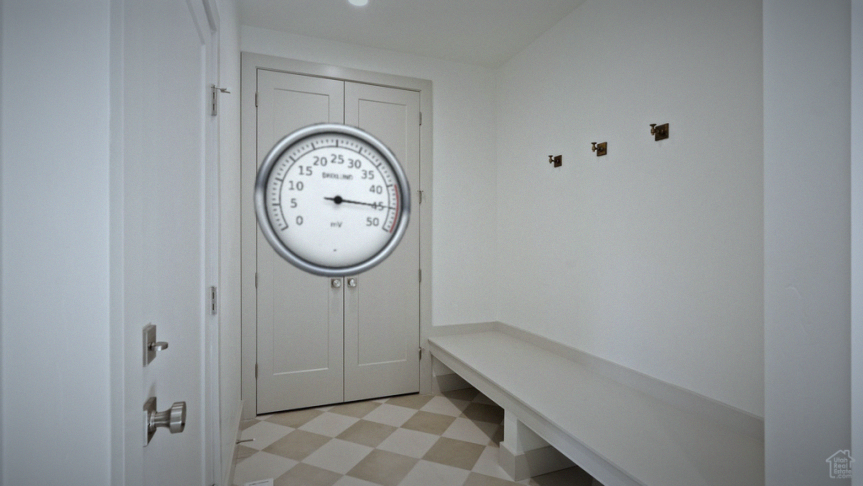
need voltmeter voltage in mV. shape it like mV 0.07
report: mV 45
